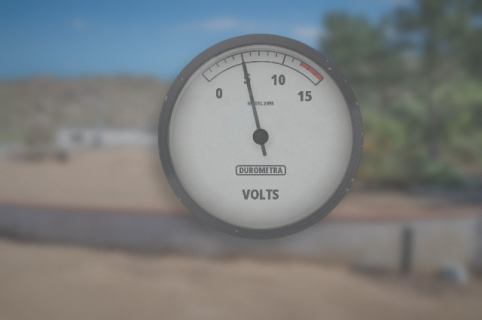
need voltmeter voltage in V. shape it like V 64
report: V 5
